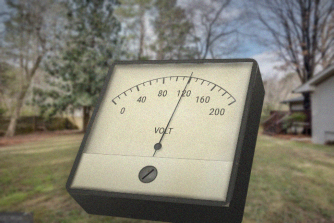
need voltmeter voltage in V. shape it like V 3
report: V 120
